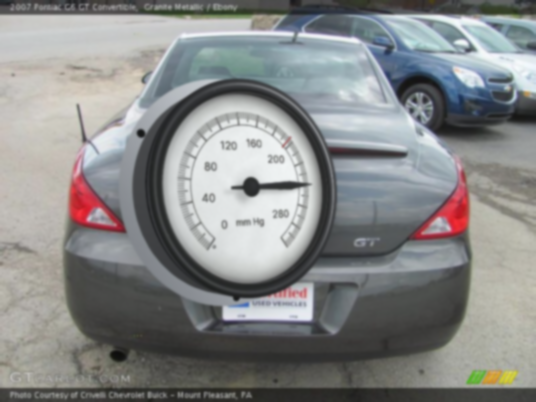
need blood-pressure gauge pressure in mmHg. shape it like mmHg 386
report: mmHg 240
